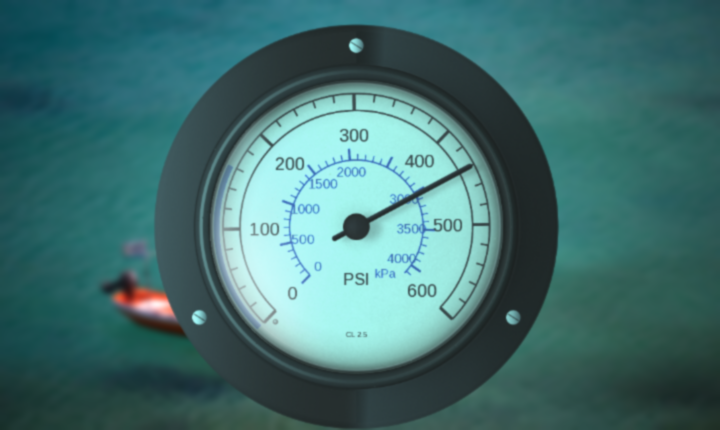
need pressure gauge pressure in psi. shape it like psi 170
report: psi 440
